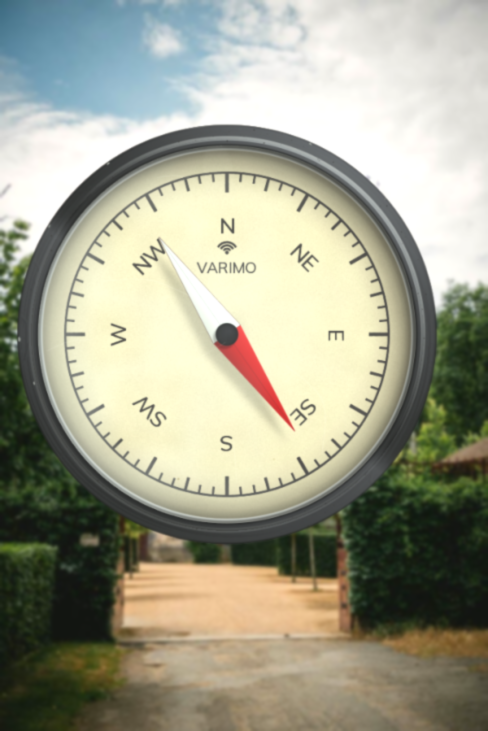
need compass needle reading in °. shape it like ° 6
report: ° 145
